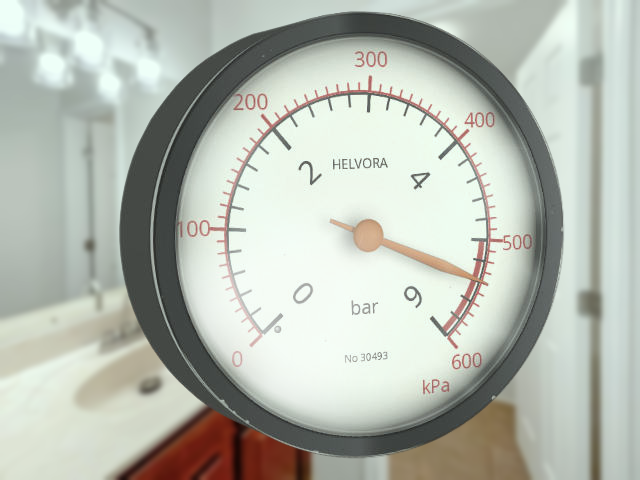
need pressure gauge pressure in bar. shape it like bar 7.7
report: bar 5.4
